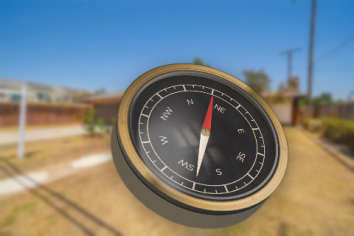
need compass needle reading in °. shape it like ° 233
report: ° 30
